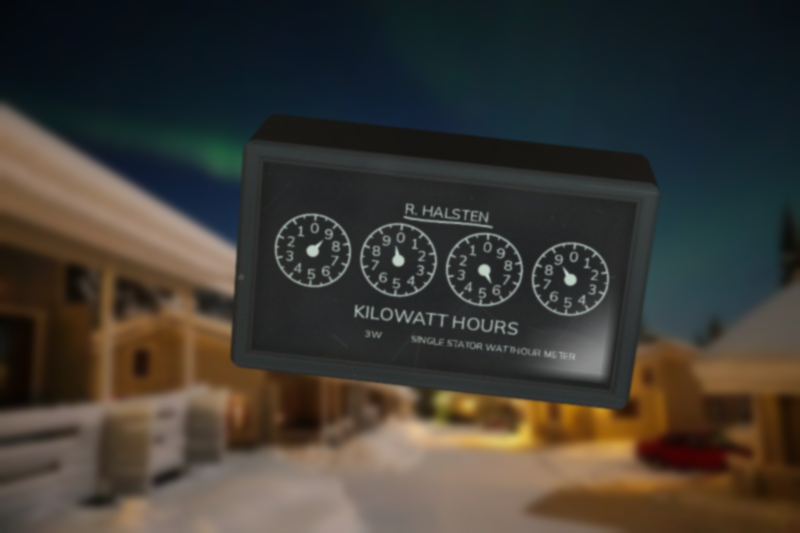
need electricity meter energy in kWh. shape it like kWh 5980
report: kWh 8959
